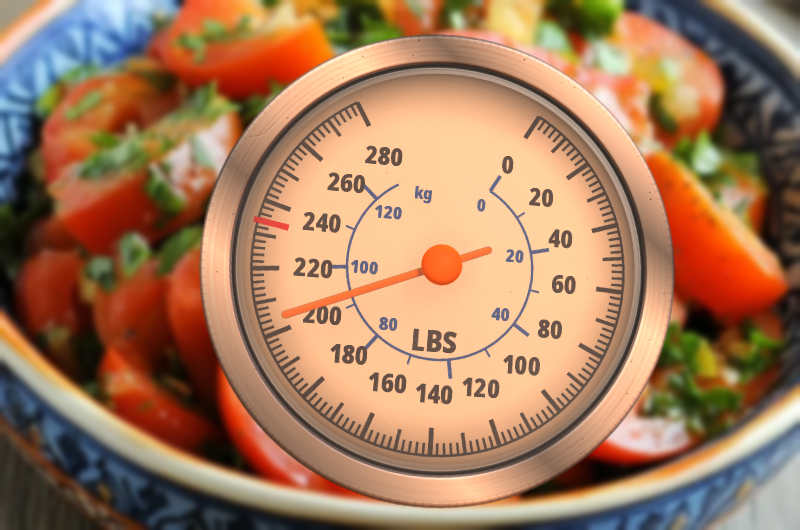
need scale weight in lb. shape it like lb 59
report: lb 204
